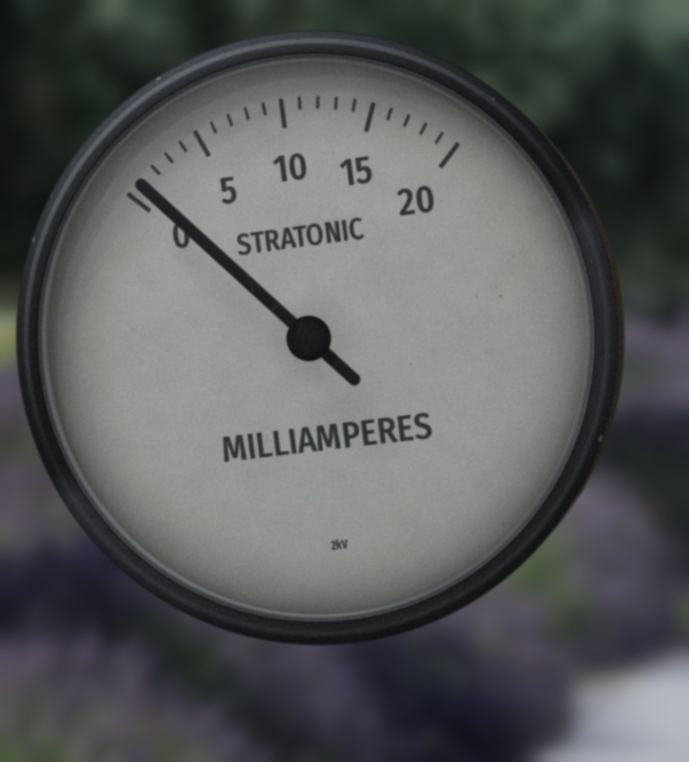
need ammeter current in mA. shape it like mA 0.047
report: mA 1
